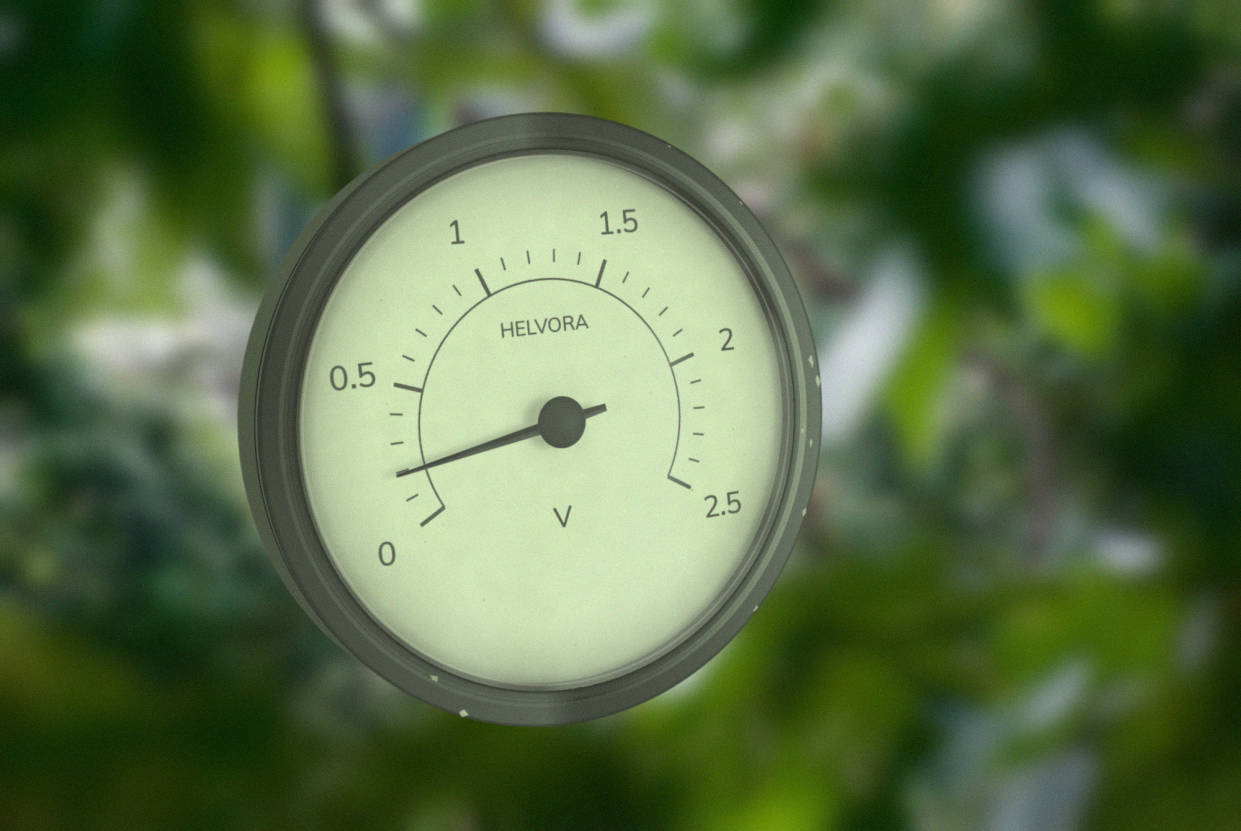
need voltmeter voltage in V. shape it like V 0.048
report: V 0.2
